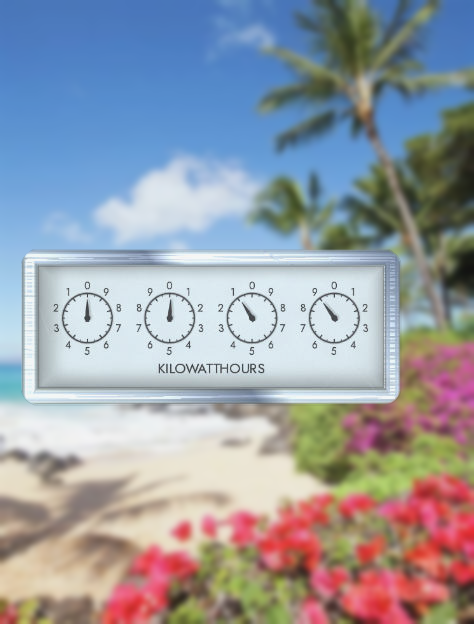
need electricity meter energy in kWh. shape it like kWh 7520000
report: kWh 9
